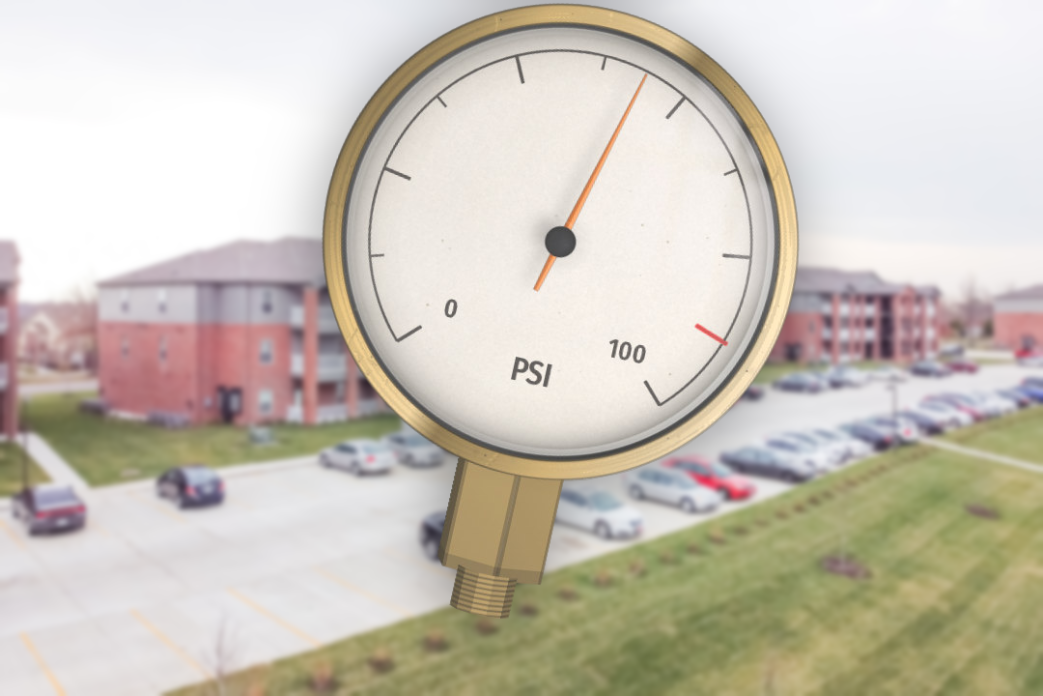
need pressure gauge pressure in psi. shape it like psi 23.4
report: psi 55
